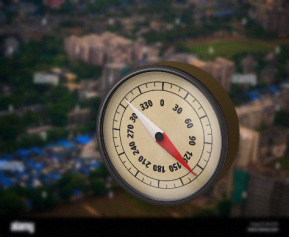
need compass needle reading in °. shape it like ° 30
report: ° 130
